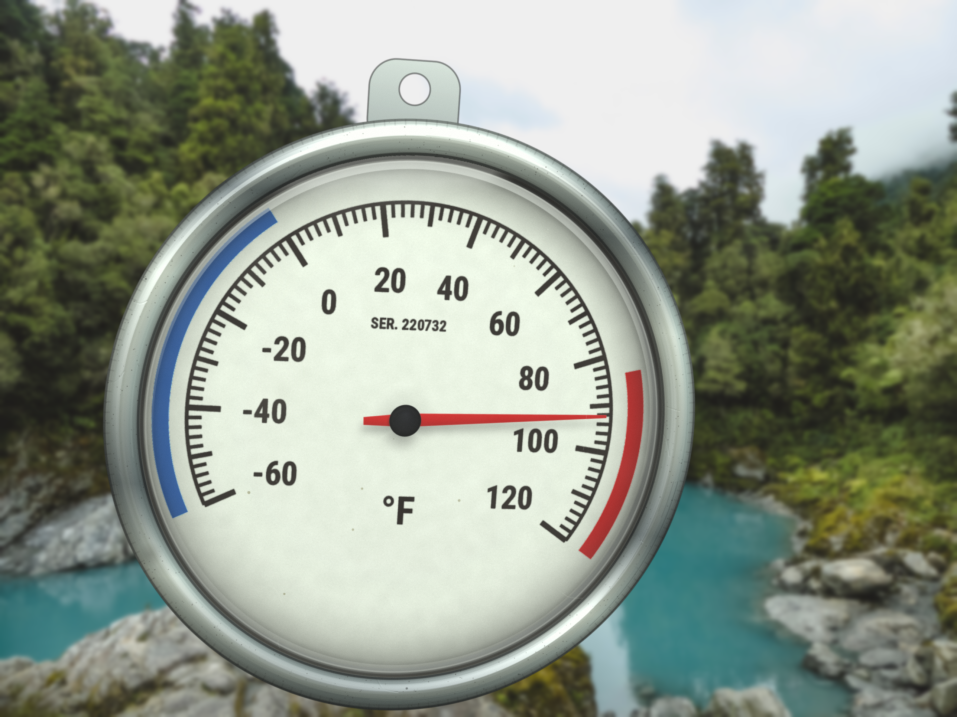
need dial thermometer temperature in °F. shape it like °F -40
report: °F 92
